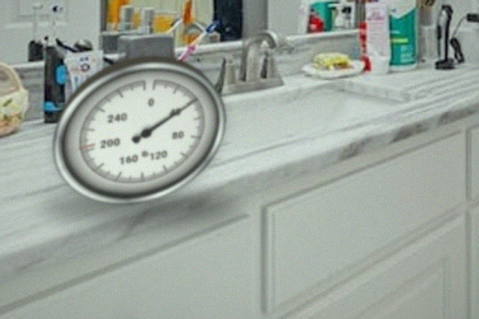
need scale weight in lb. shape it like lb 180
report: lb 40
